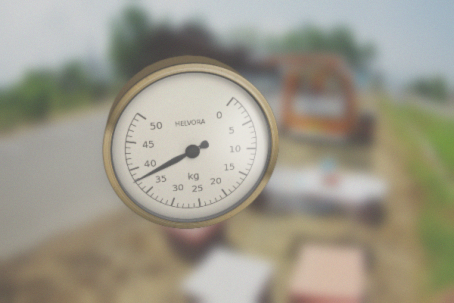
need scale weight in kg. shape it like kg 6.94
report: kg 38
